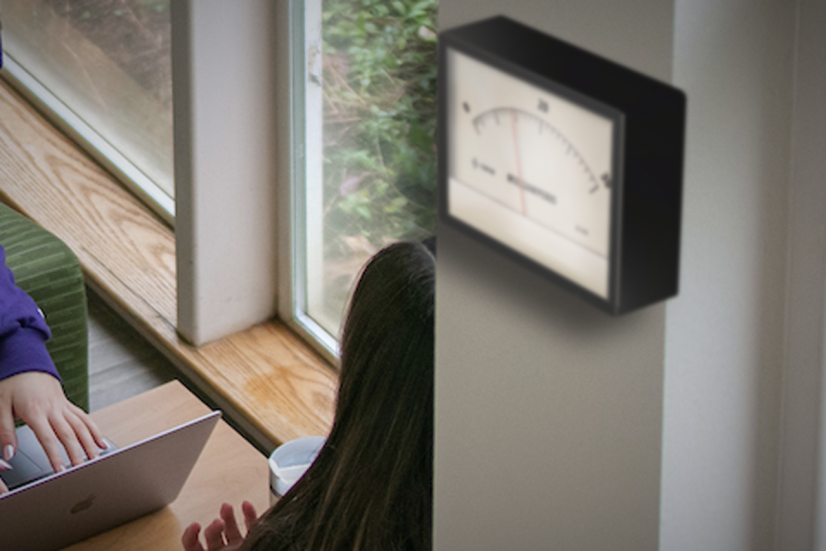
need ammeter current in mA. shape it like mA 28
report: mA 15
